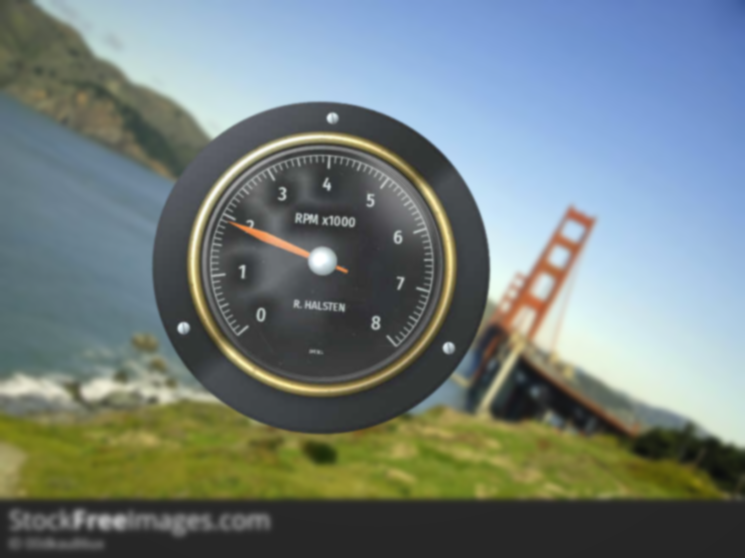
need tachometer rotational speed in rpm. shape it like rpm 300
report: rpm 1900
